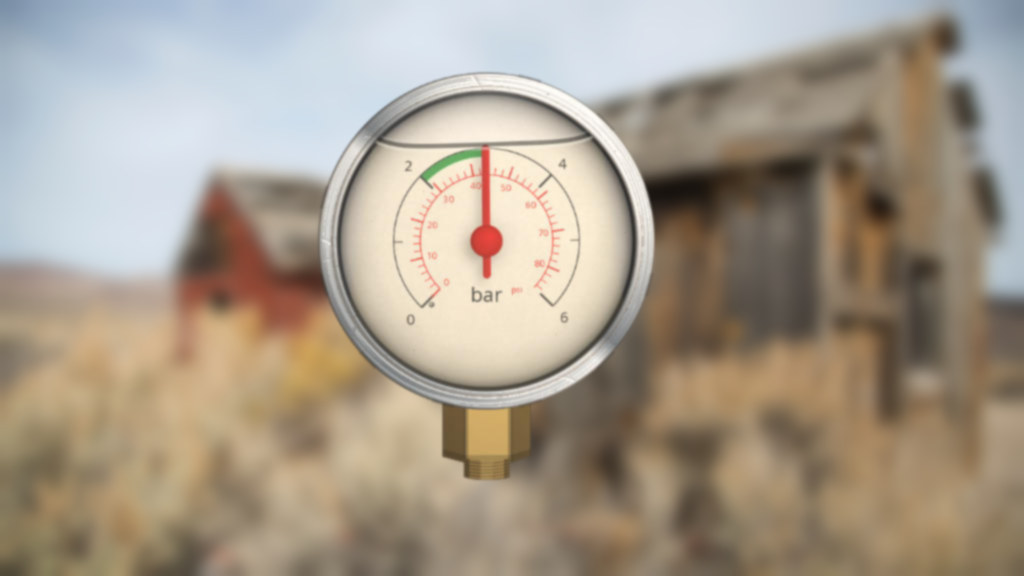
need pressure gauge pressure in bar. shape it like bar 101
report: bar 3
